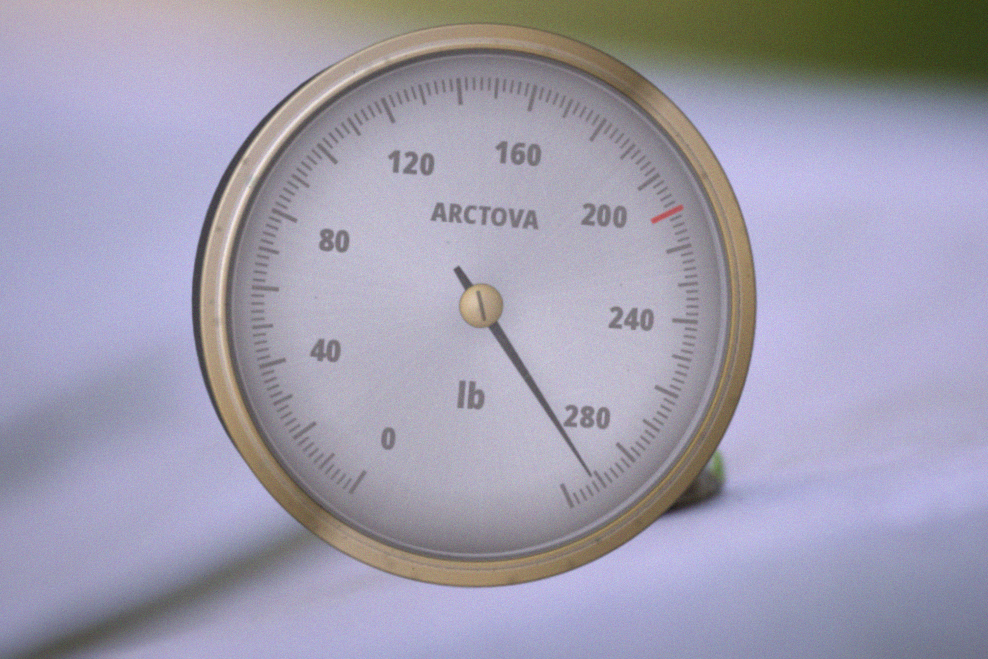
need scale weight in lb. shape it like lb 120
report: lb 292
